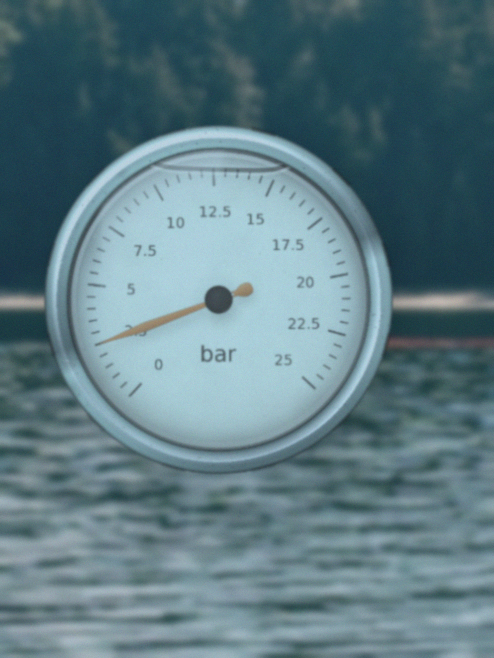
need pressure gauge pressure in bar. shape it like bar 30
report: bar 2.5
